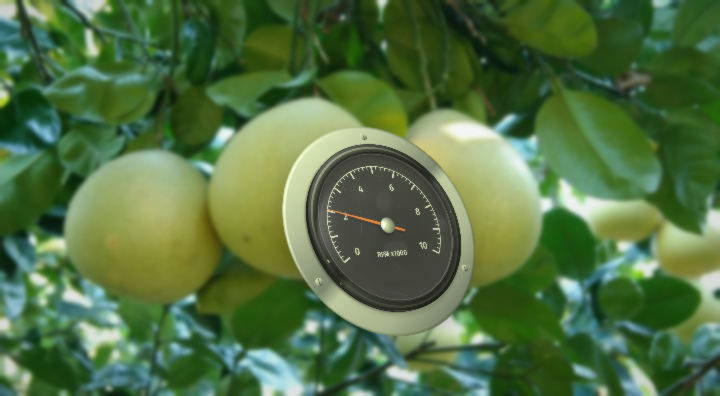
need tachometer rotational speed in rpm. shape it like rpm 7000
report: rpm 2000
